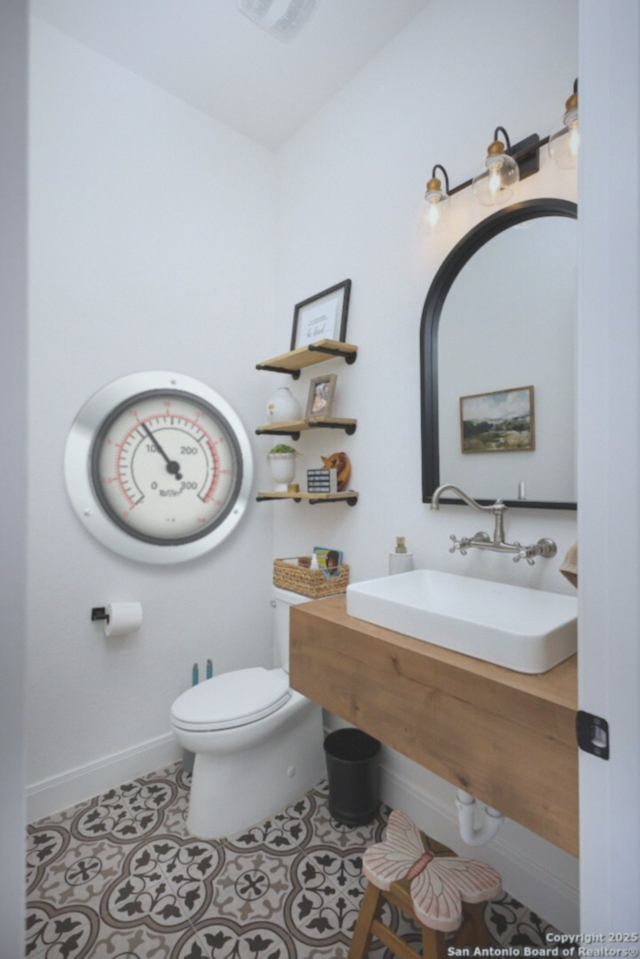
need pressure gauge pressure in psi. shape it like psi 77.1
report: psi 110
